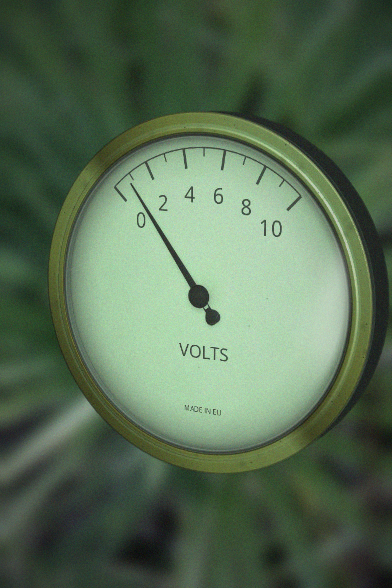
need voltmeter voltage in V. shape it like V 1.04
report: V 1
